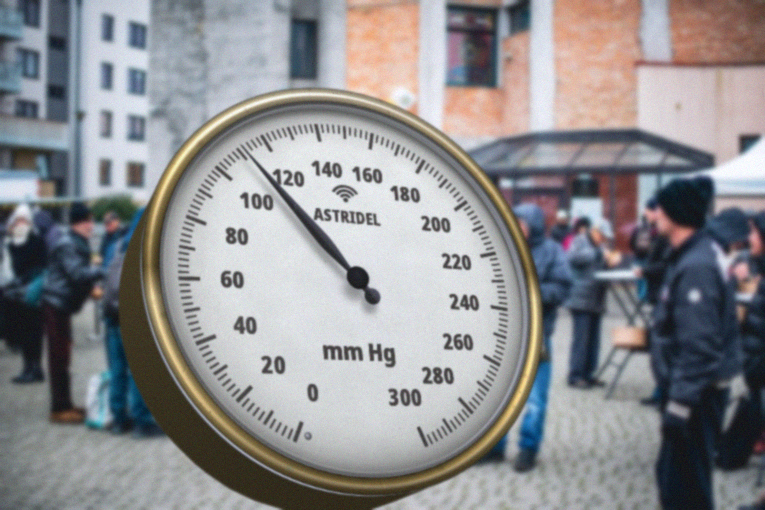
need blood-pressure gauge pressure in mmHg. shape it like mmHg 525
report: mmHg 110
